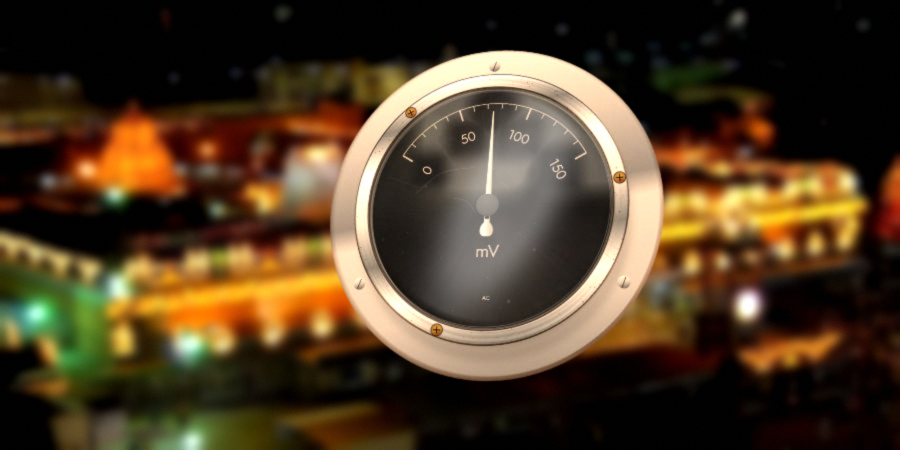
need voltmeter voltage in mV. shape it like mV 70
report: mV 75
